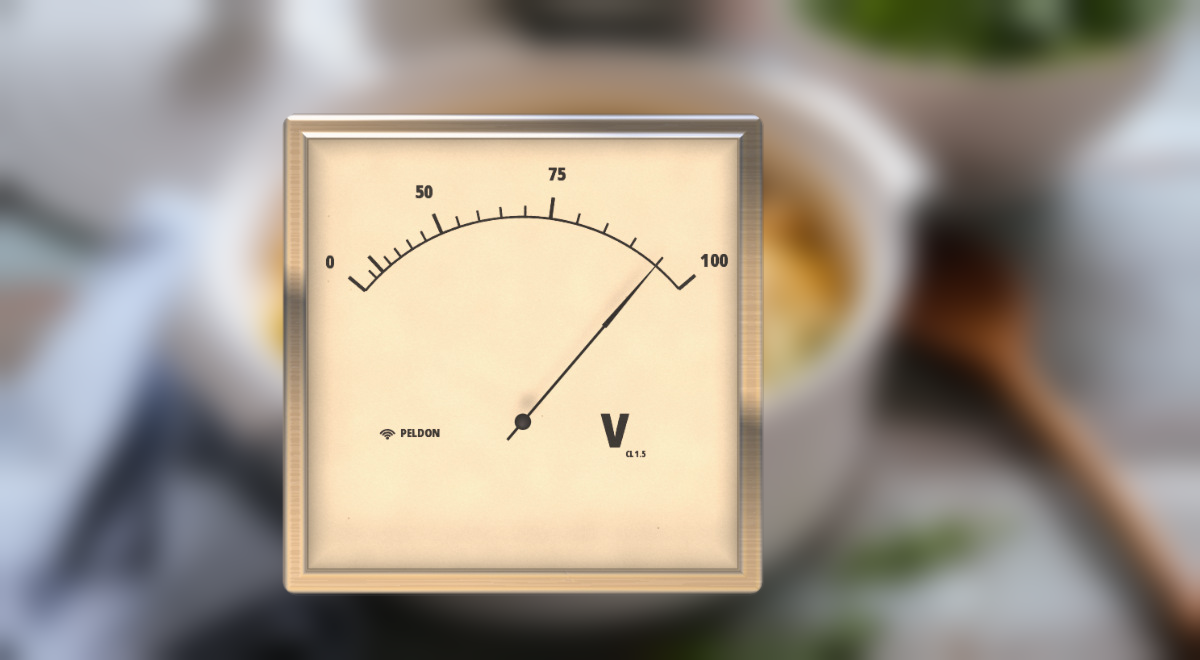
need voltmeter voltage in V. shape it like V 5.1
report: V 95
